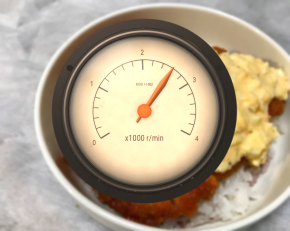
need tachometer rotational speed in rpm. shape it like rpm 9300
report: rpm 2600
